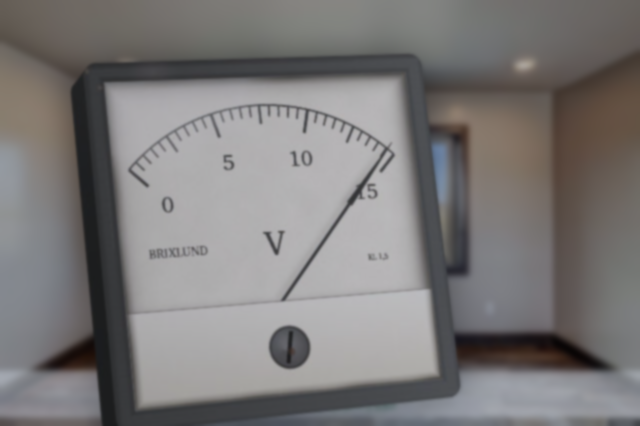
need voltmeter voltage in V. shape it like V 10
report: V 14.5
